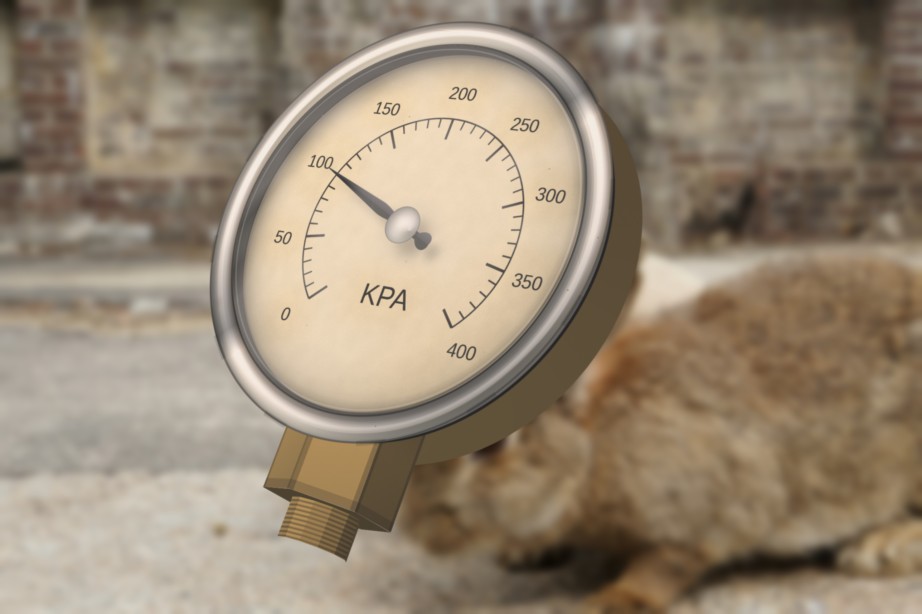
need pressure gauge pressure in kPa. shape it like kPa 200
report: kPa 100
